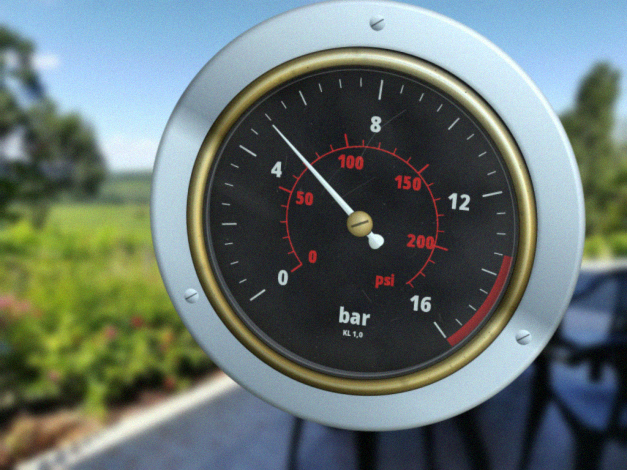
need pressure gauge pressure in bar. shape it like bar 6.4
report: bar 5
